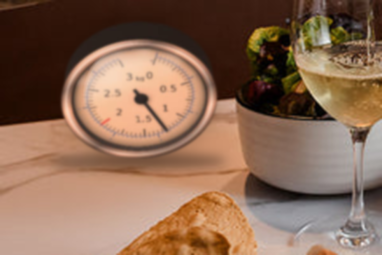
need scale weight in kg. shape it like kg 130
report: kg 1.25
